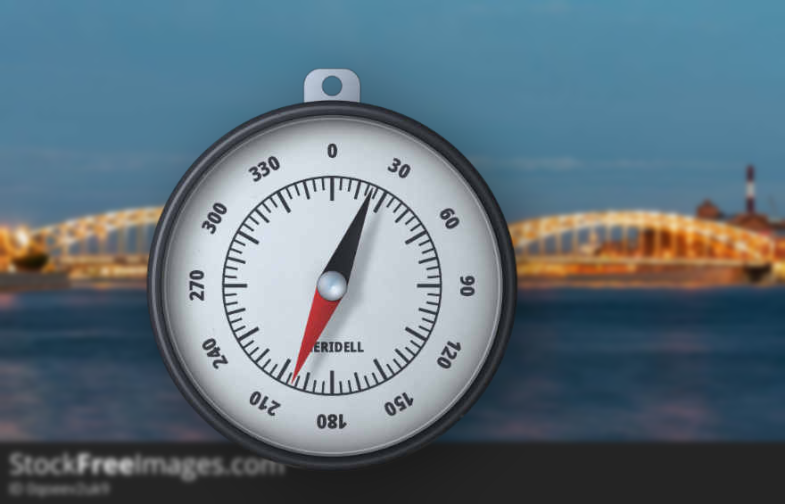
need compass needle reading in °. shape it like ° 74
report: ° 202.5
